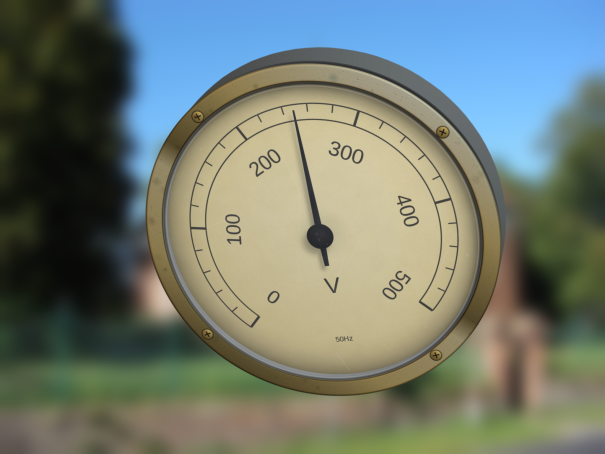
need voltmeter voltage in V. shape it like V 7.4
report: V 250
